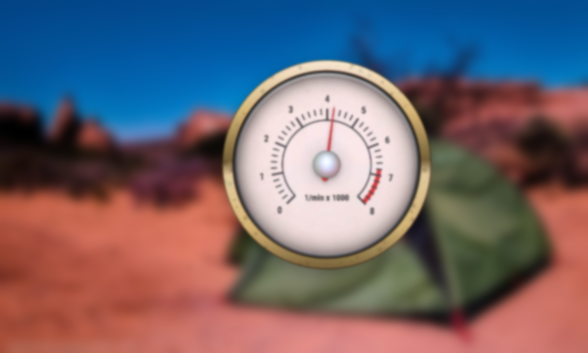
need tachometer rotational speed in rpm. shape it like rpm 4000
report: rpm 4200
